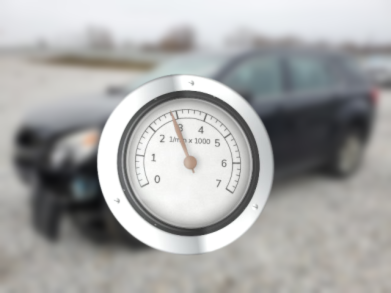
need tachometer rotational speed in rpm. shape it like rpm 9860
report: rpm 2800
